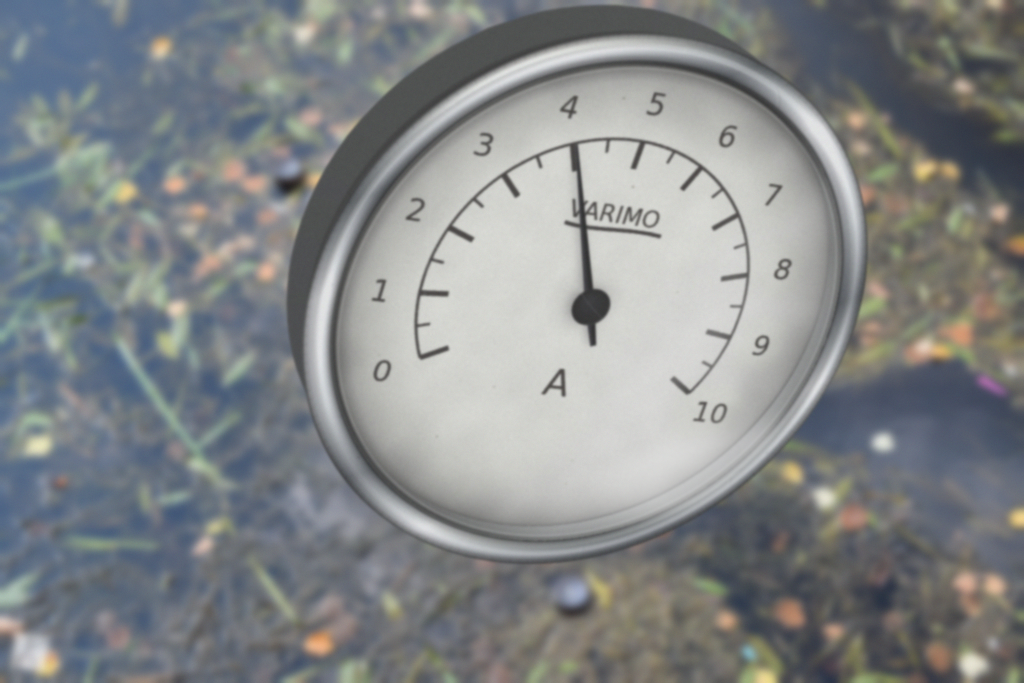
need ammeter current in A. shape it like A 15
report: A 4
